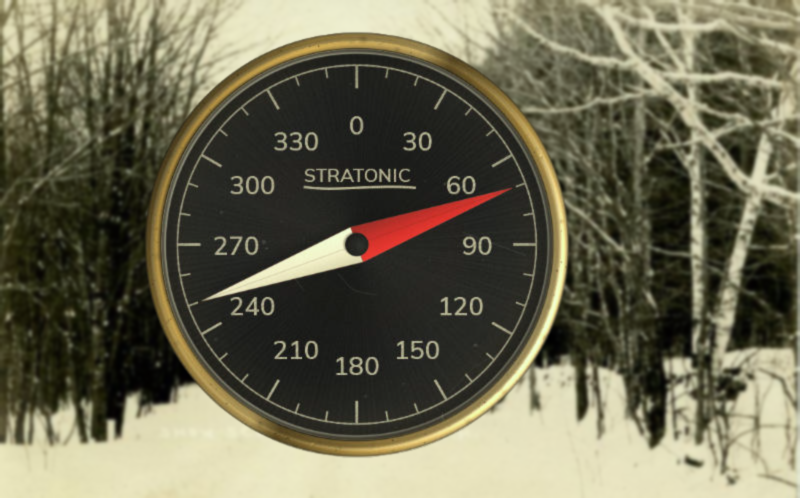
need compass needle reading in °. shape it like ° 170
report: ° 70
